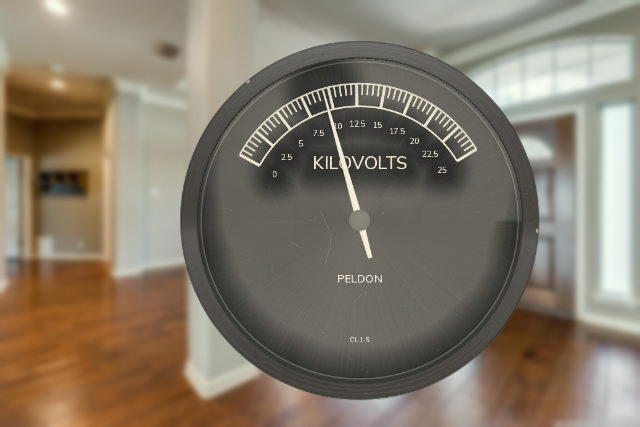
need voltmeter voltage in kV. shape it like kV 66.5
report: kV 9.5
